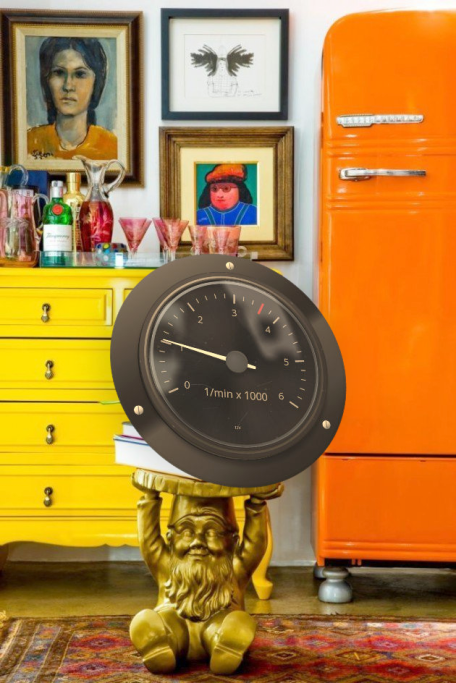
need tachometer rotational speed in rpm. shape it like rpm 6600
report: rpm 1000
